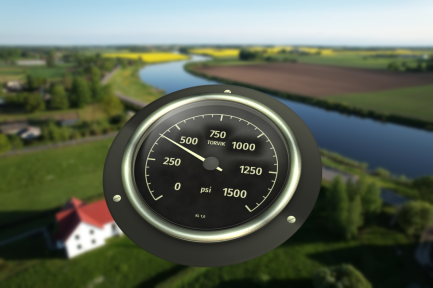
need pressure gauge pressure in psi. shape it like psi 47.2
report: psi 400
